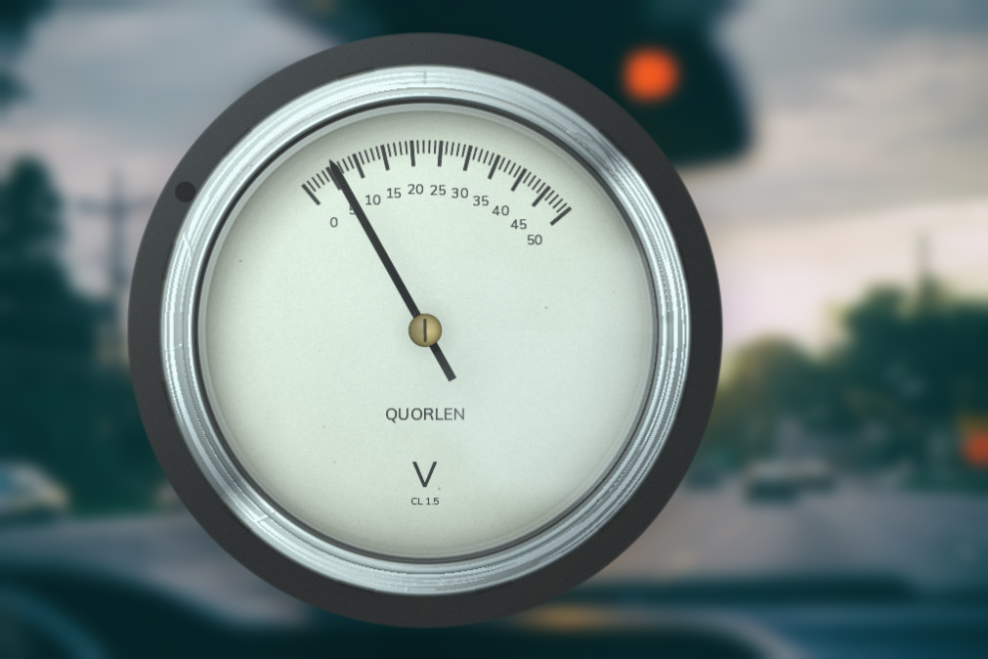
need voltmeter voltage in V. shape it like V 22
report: V 6
